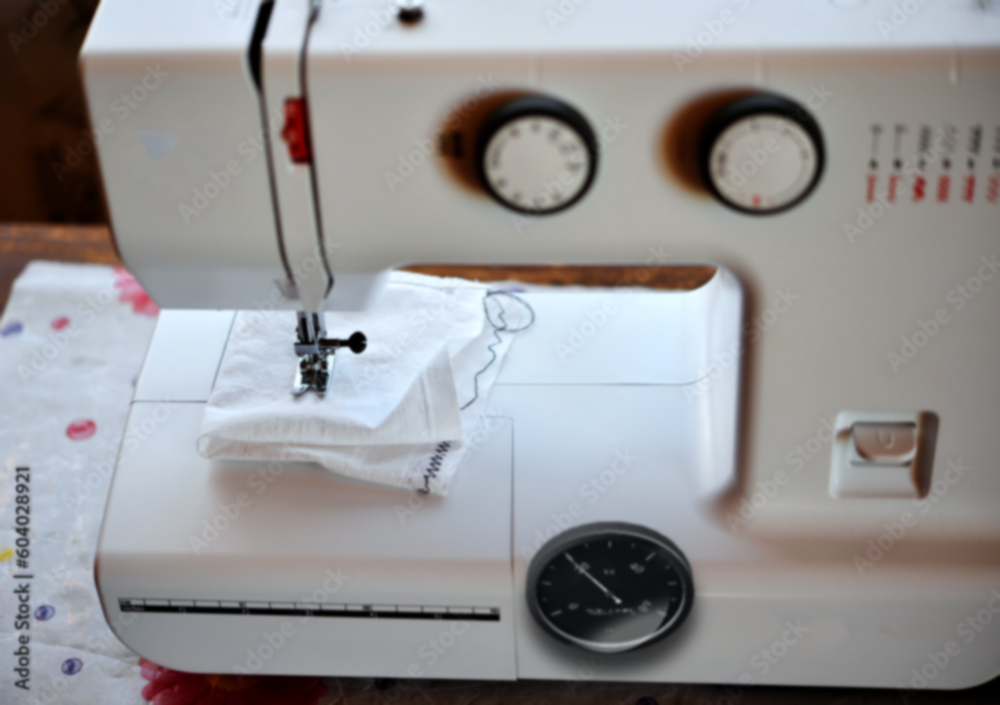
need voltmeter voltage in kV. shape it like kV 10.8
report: kV 20
